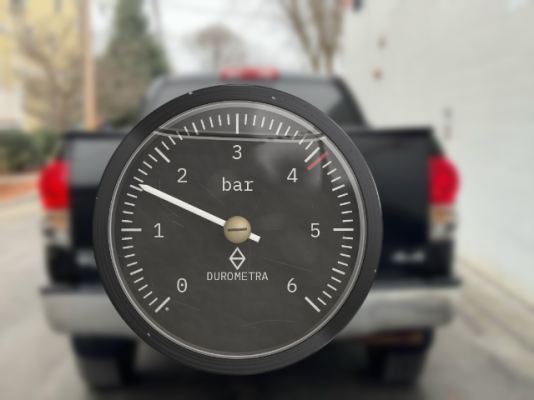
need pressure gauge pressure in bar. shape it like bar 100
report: bar 1.55
